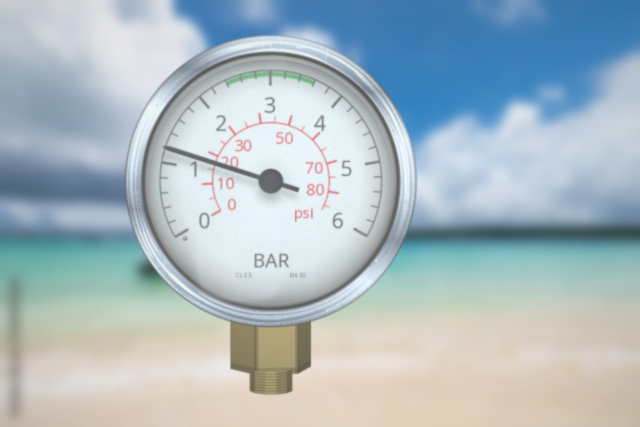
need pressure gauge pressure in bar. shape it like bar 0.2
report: bar 1.2
